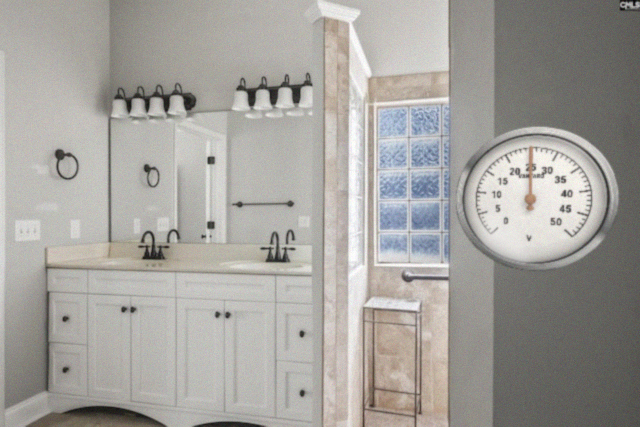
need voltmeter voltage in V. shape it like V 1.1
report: V 25
